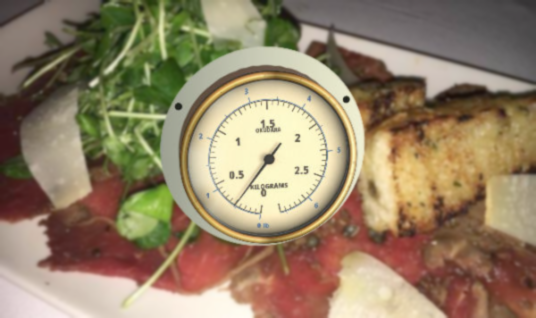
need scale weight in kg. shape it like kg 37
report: kg 0.25
